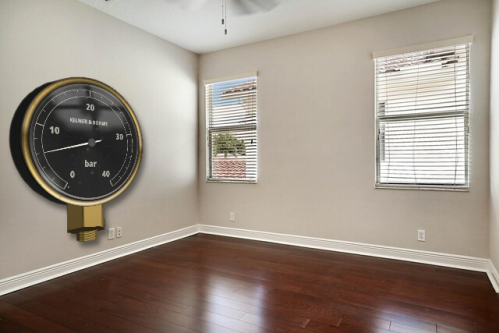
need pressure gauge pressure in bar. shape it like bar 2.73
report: bar 6
